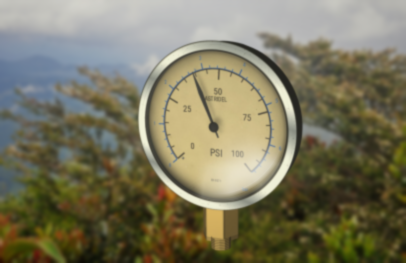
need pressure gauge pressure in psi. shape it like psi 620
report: psi 40
